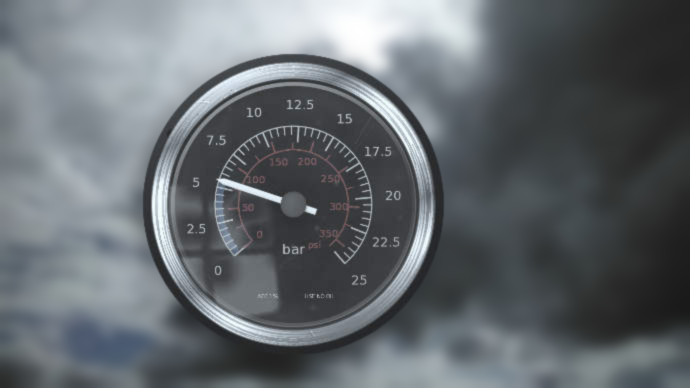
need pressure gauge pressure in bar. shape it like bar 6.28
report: bar 5.5
